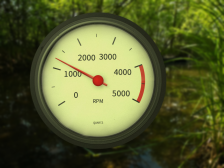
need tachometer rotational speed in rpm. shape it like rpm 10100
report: rpm 1250
